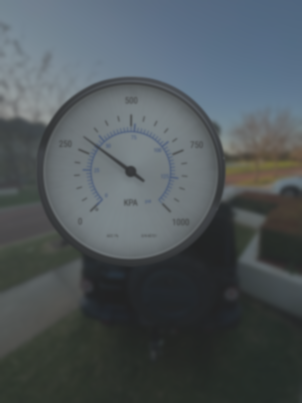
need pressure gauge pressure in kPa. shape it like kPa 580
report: kPa 300
